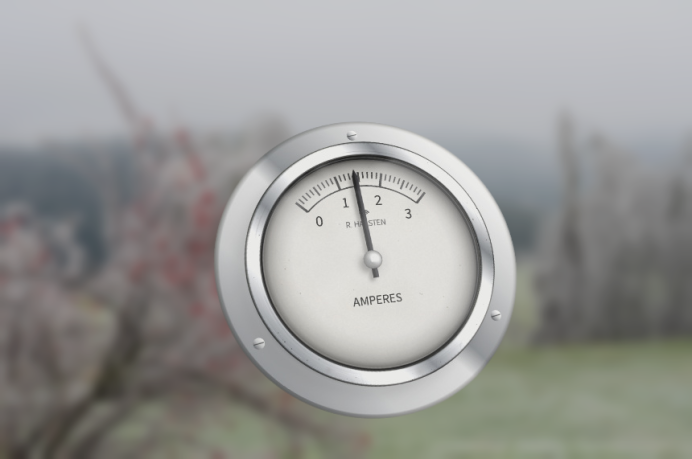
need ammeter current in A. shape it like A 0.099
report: A 1.4
